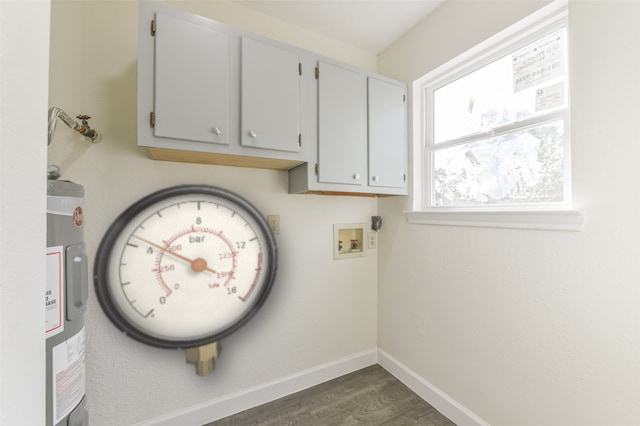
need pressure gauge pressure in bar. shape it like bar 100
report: bar 4.5
